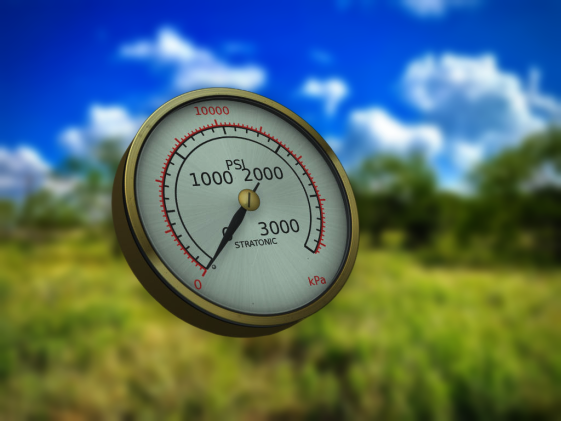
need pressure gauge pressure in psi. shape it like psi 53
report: psi 0
